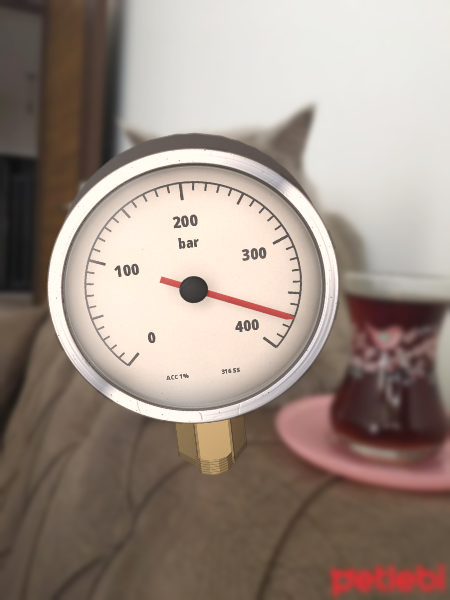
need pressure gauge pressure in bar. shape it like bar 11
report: bar 370
